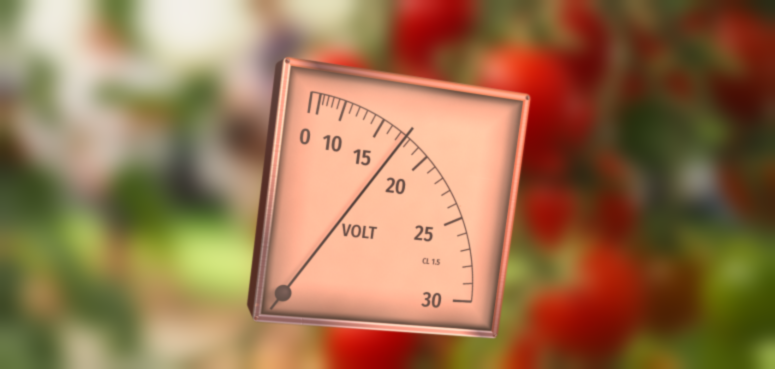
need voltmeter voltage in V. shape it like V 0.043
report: V 17.5
